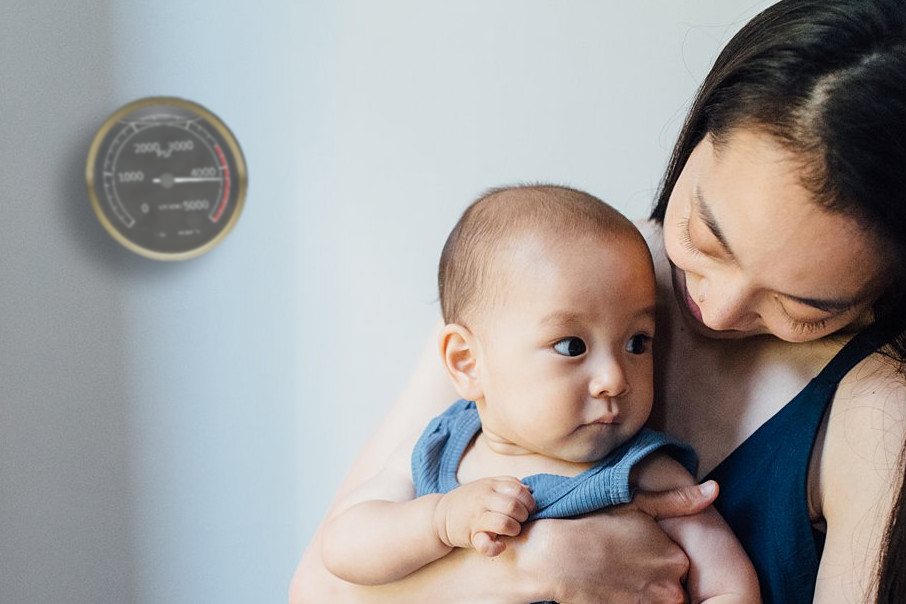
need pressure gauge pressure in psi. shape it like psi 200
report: psi 4200
